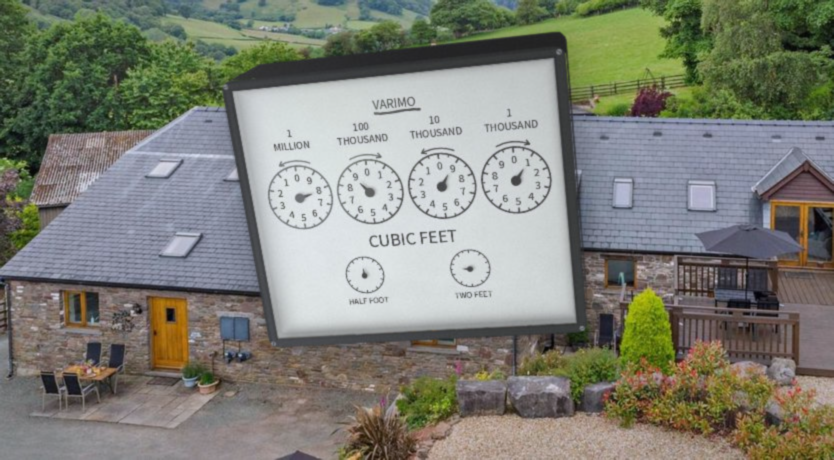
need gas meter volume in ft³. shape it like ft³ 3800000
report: ft³ 789100
